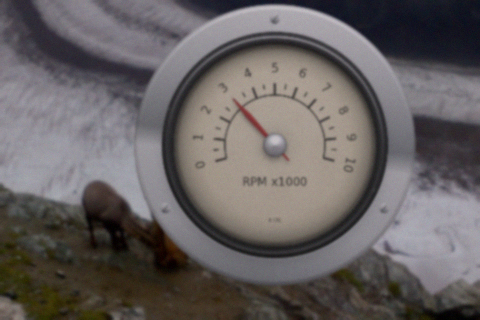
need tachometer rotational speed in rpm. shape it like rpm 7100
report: rpm 3000
